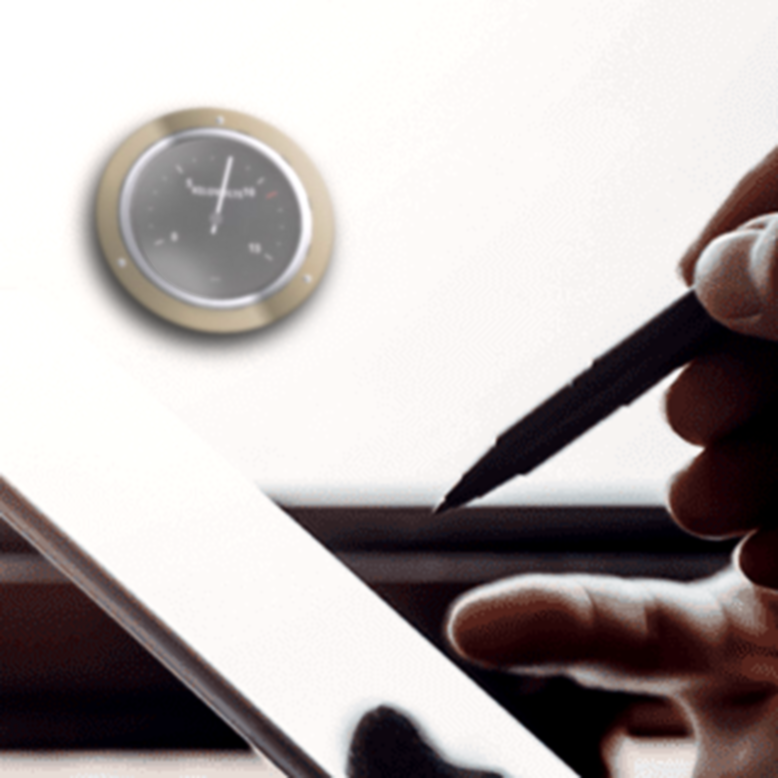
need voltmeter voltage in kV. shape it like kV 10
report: kV 8
